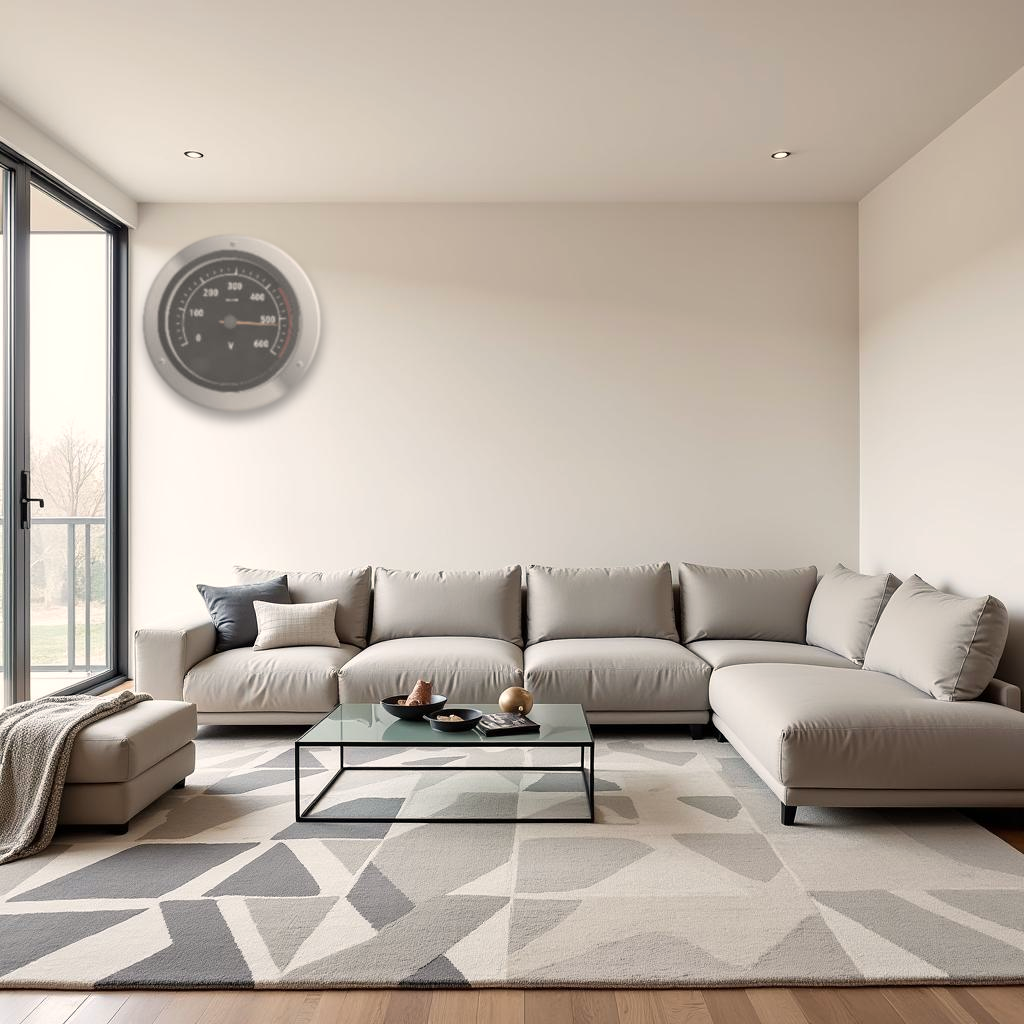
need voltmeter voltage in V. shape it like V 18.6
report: V 520
